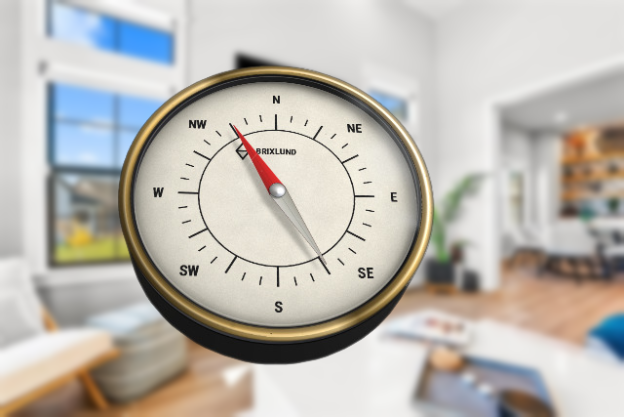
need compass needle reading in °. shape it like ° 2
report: ° 330
